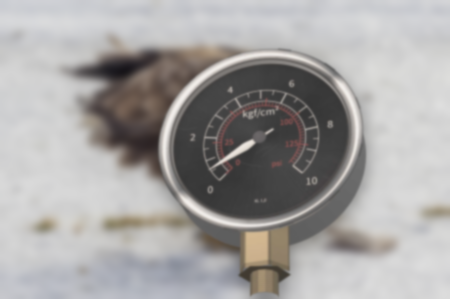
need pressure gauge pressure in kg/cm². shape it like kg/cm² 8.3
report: kg/cm² 0.5
